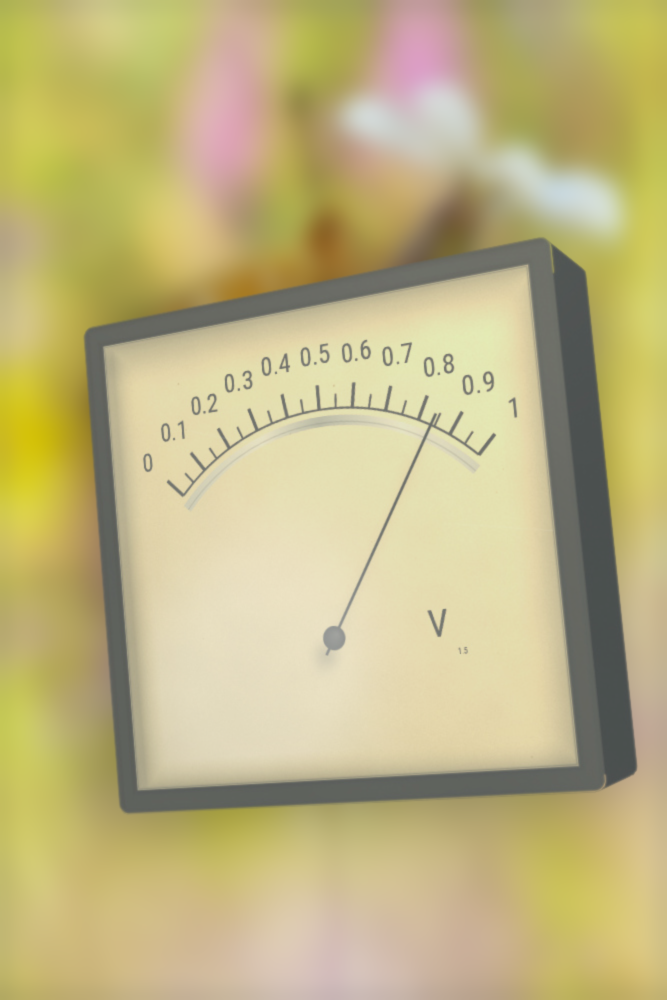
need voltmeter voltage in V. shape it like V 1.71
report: V 0.85
